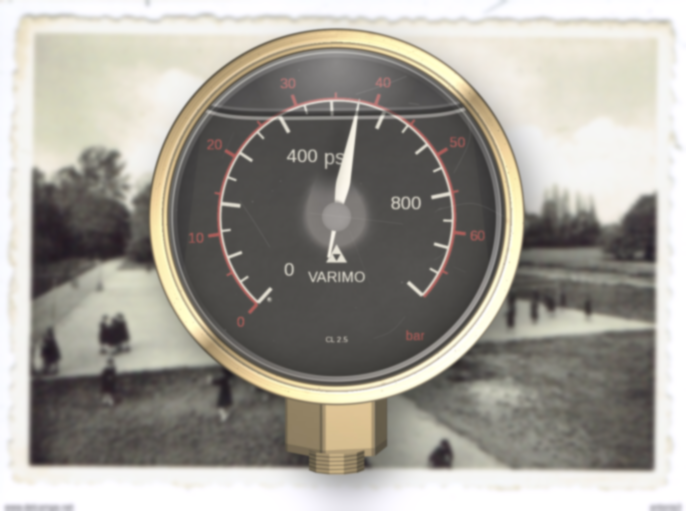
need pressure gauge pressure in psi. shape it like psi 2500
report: psi 550
